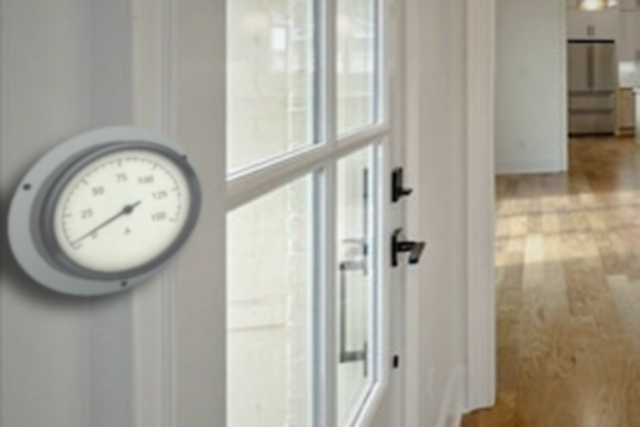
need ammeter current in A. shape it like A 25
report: A 5
